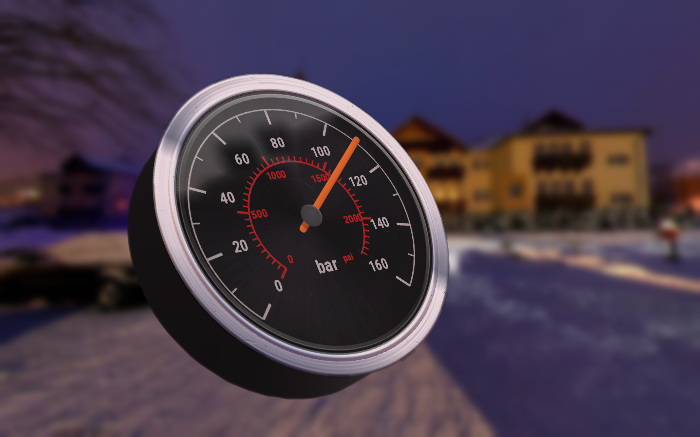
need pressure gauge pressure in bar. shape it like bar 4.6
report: bar 110
